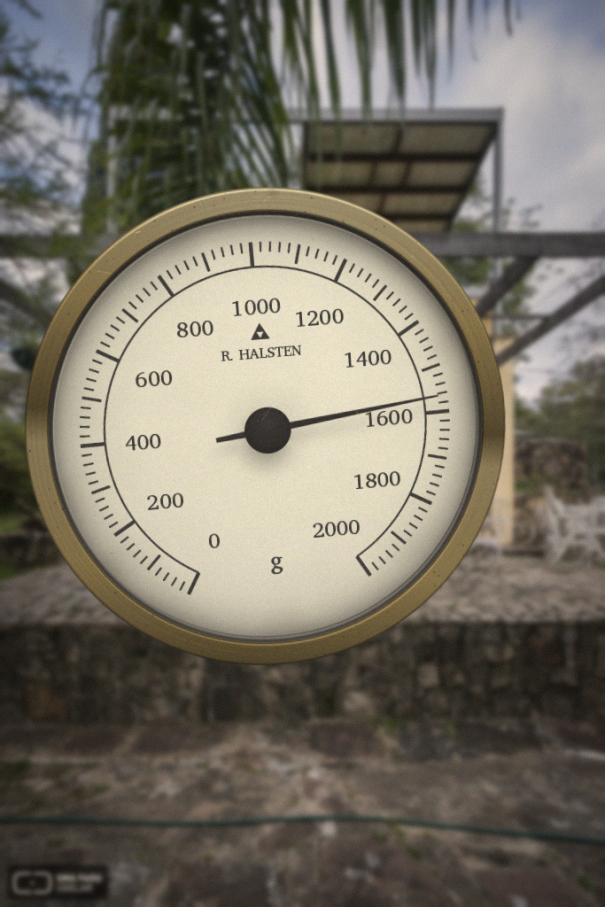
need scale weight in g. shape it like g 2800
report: g 1560
